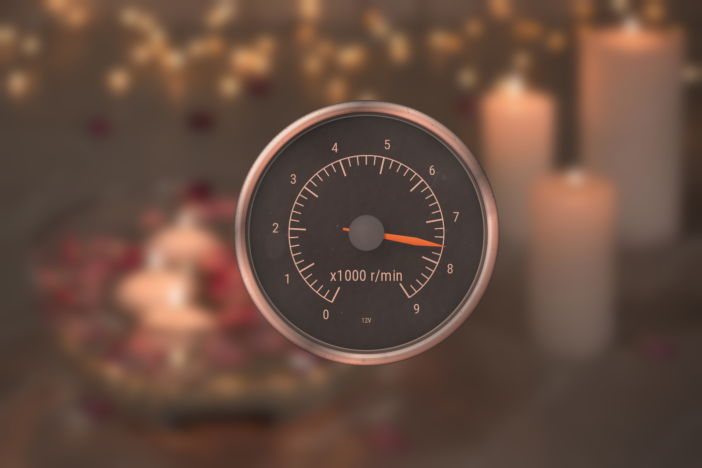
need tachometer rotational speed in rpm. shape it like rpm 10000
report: rpm 7600
